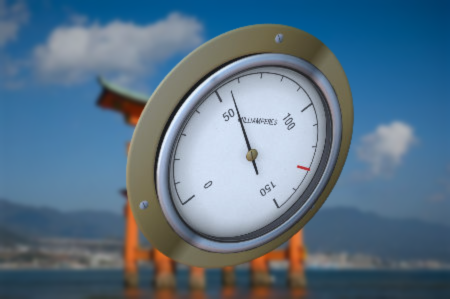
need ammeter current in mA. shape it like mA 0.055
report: mA 55
